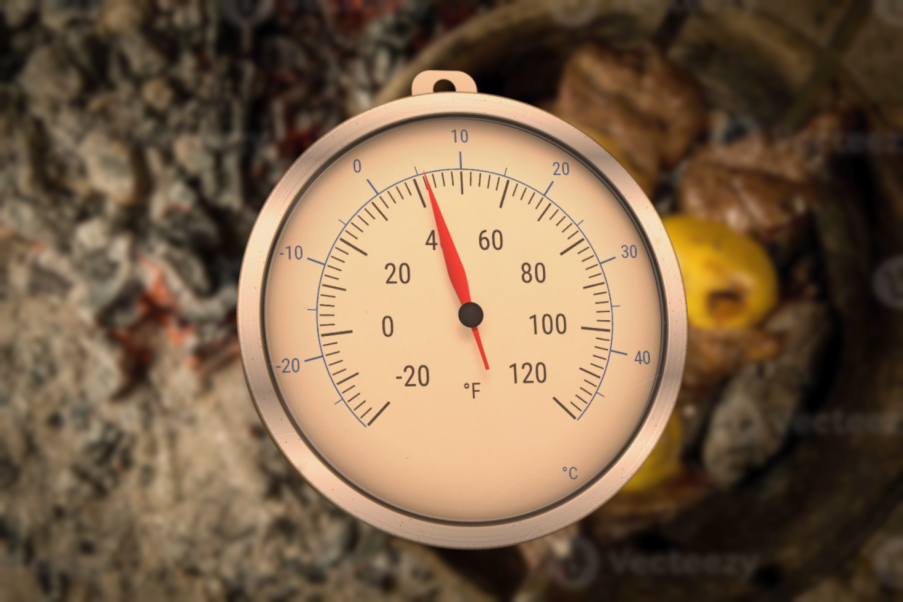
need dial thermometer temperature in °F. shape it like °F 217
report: °F 42
